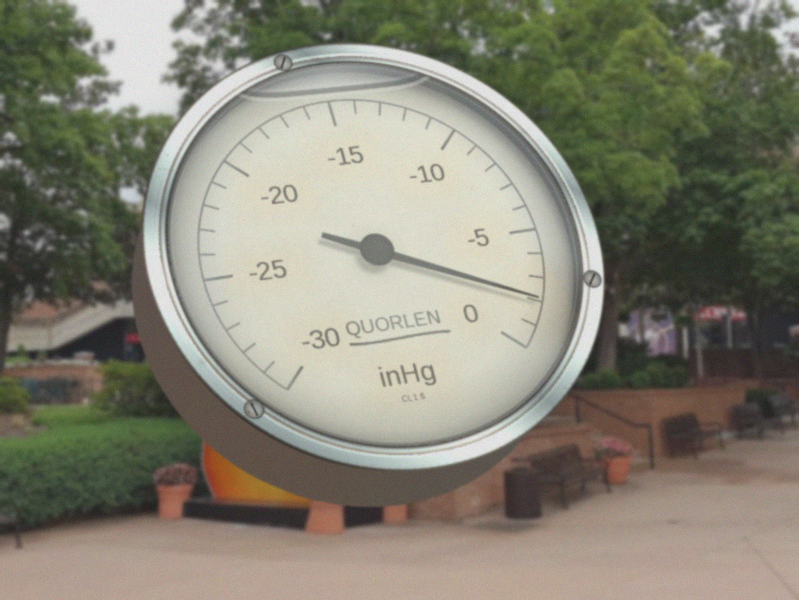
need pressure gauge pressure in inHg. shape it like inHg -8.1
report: inHg -2
